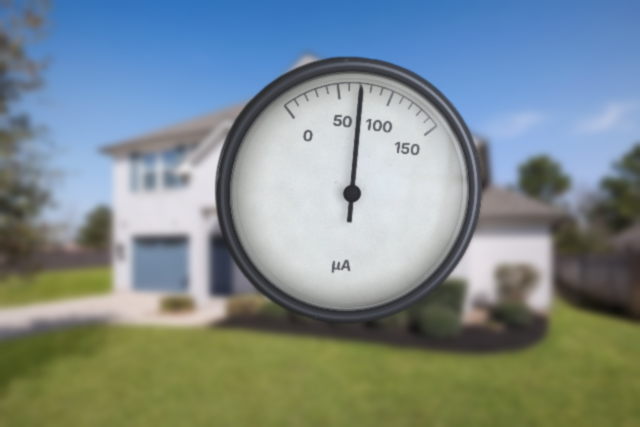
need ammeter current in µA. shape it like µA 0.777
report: µA 70
